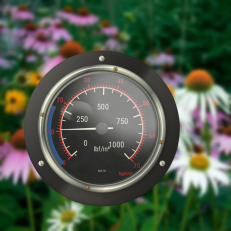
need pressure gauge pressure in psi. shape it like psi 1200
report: psi 150
